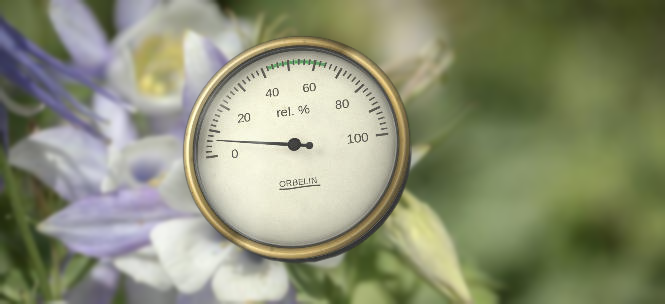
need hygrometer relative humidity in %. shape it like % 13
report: % 6
